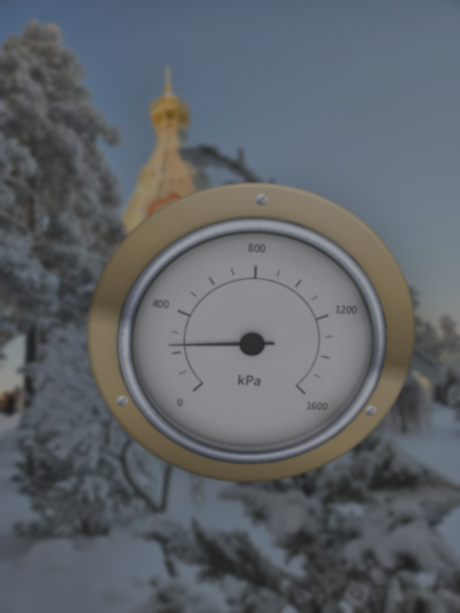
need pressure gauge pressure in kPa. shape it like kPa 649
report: kPa 250
